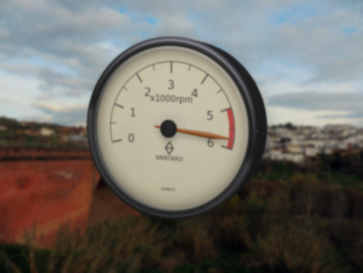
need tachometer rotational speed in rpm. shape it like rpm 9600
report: rpm 5750
